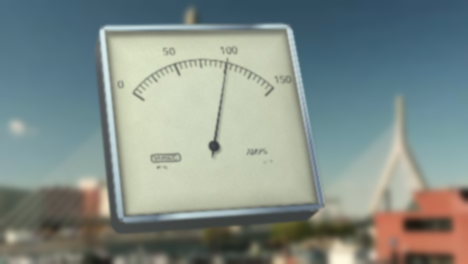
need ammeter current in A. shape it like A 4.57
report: A 100
